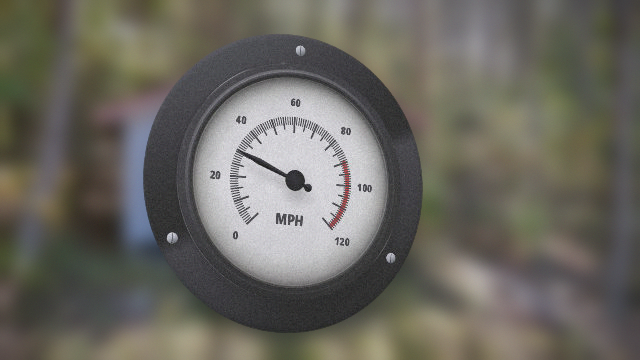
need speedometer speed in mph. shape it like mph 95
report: mph 30
